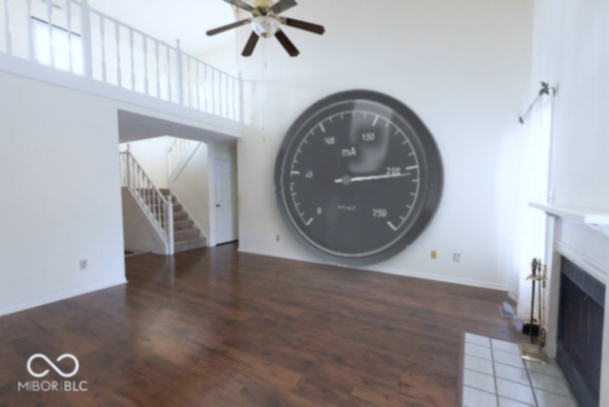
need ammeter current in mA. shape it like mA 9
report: mA 205
